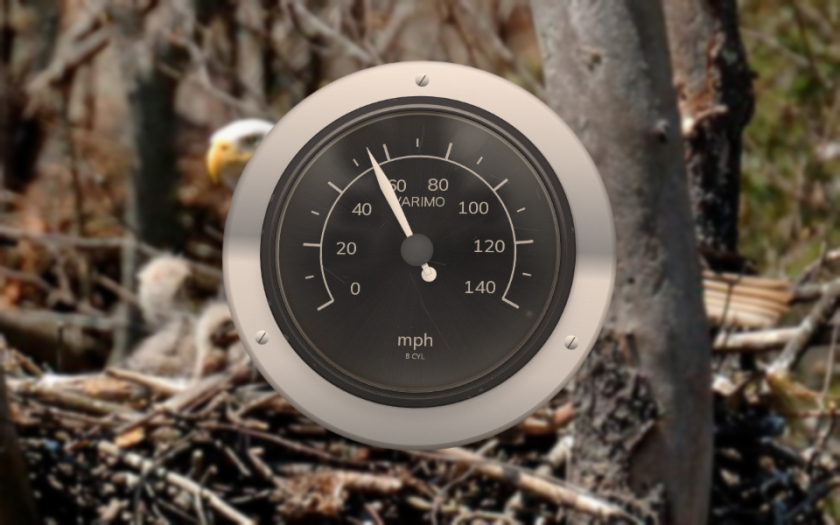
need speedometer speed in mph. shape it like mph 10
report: mph 55
